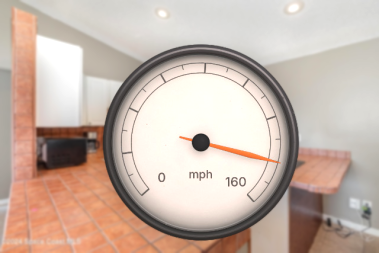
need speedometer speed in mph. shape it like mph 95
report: mph 140
